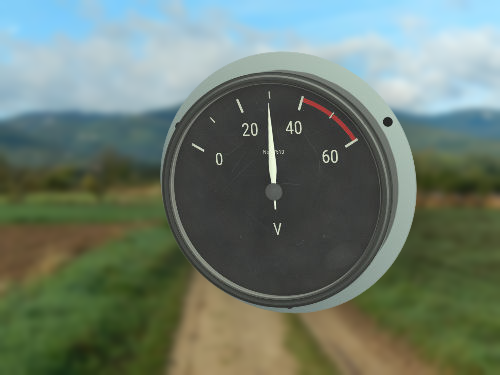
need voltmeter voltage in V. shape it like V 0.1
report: V 30
